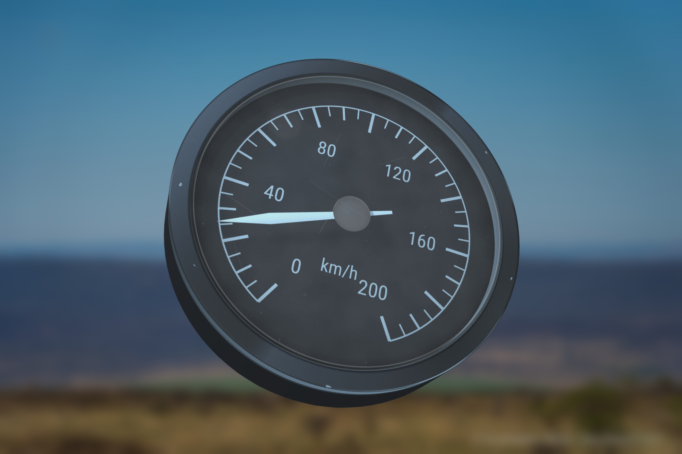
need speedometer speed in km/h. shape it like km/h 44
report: km/h 25
